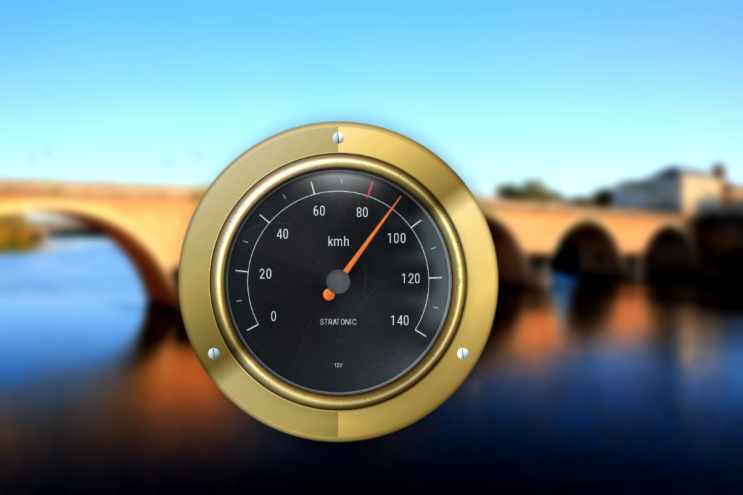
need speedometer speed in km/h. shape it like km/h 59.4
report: km/h 90
